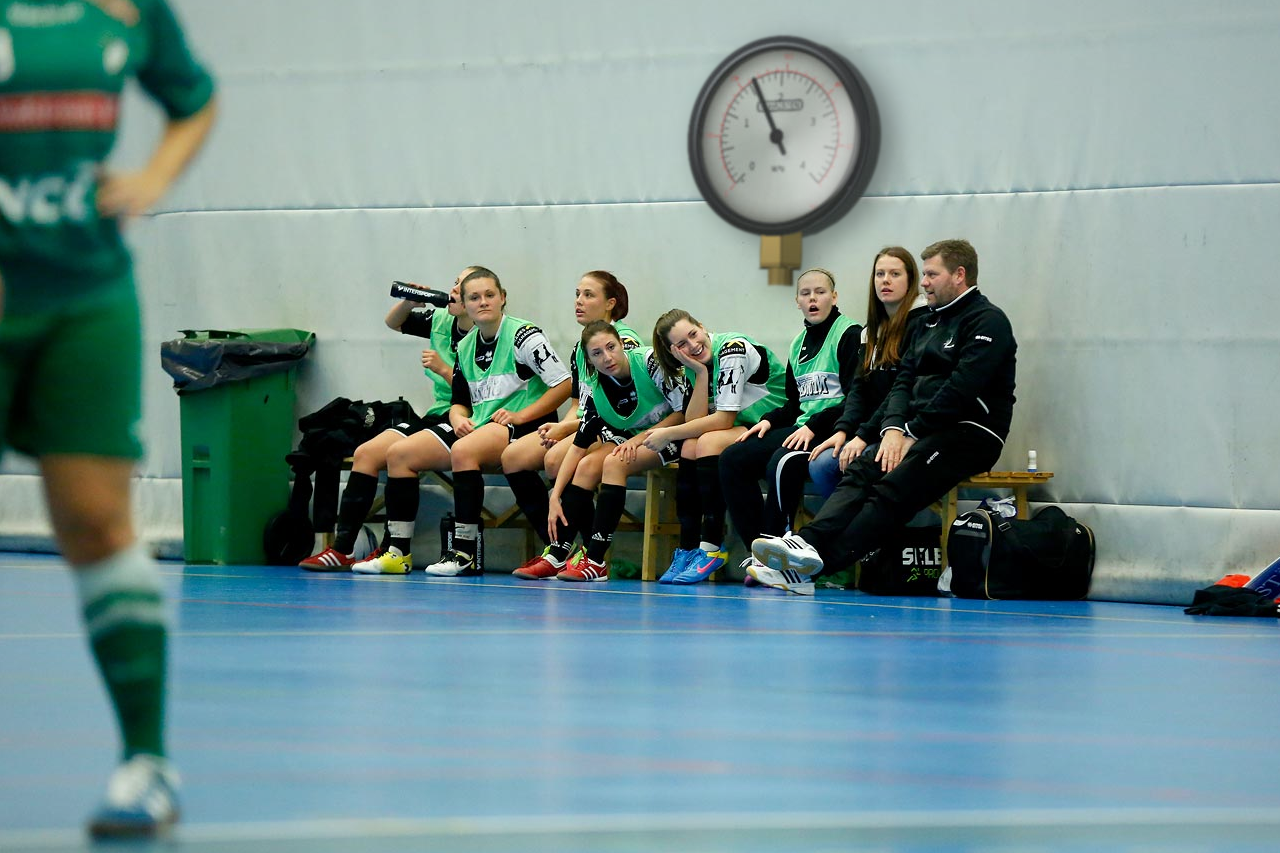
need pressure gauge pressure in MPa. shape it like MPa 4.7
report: MPa 1.6
